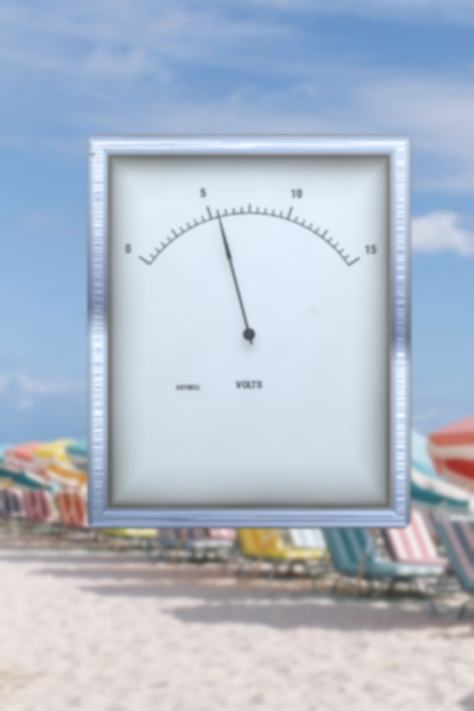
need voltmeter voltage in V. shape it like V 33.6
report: V 5.5
